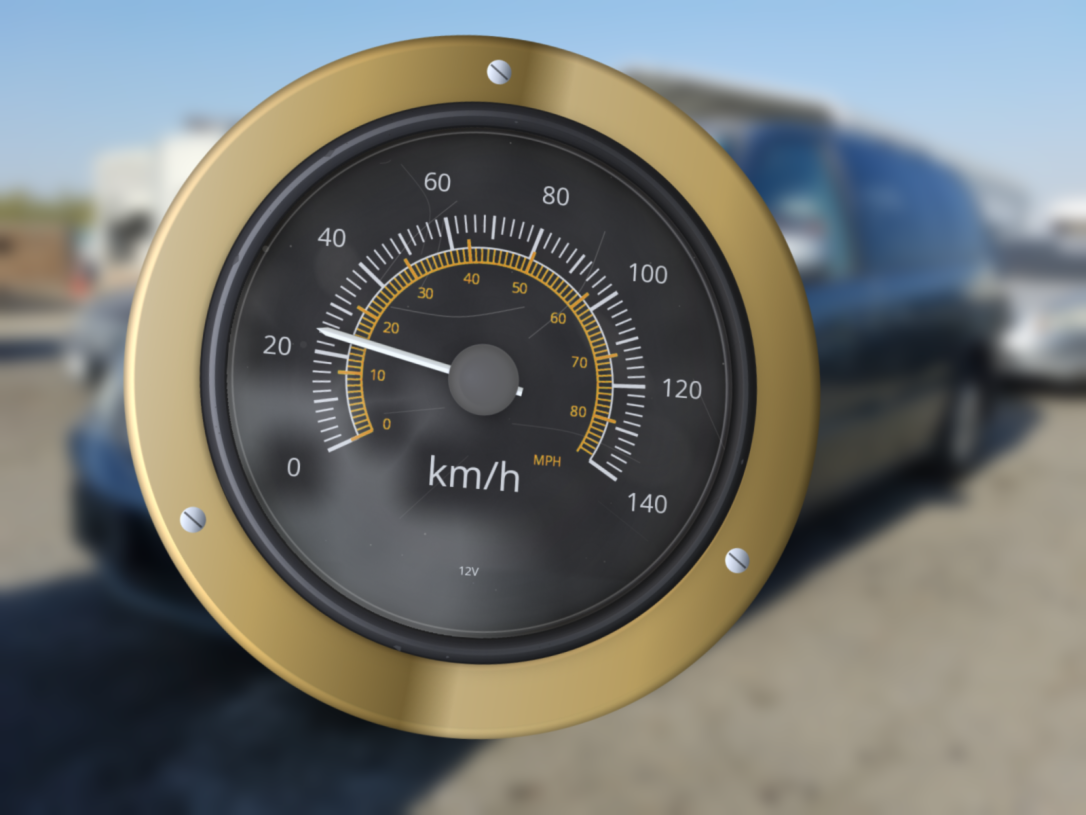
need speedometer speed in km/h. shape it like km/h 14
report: km/h 24
